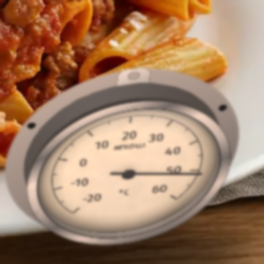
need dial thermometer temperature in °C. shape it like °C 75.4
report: °C 50
